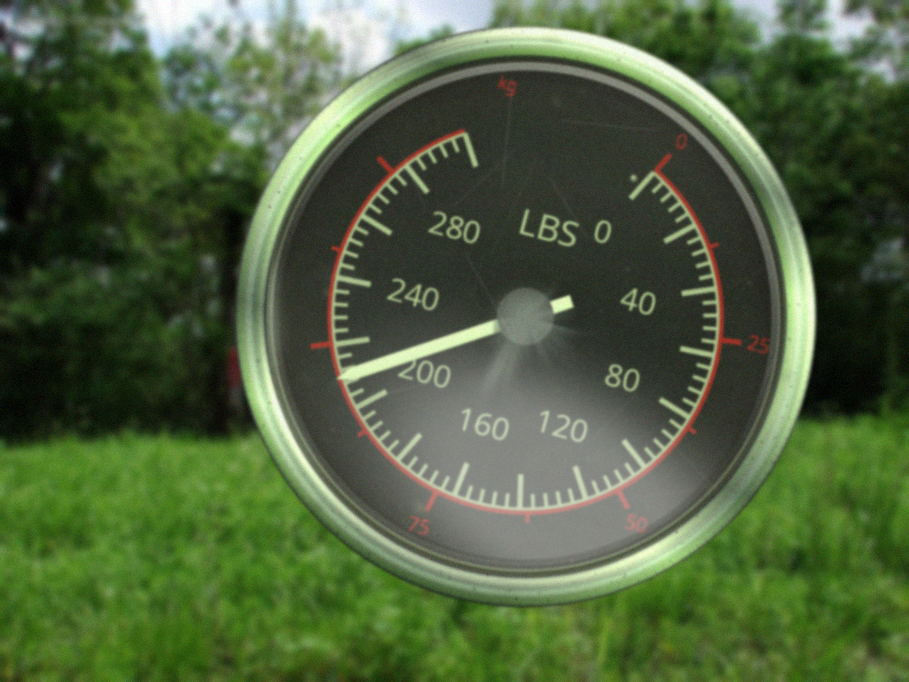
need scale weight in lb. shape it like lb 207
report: lb 210
